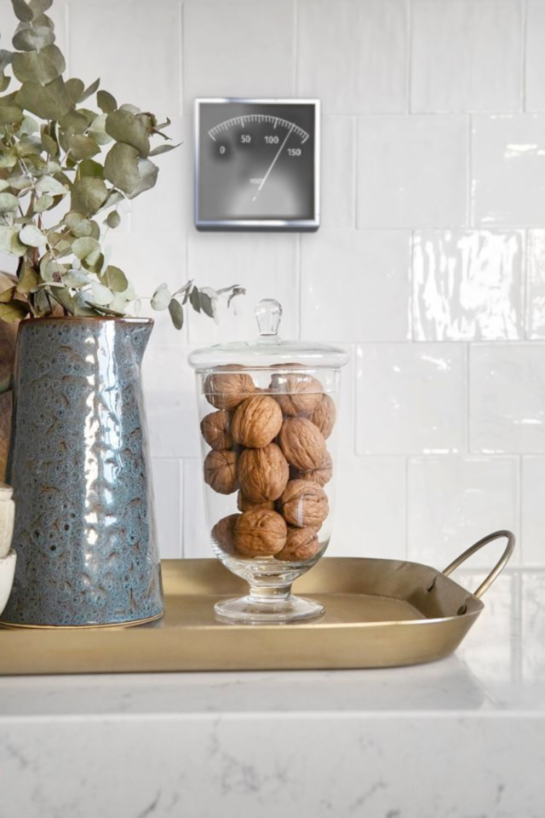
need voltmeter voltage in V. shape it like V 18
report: V 125
